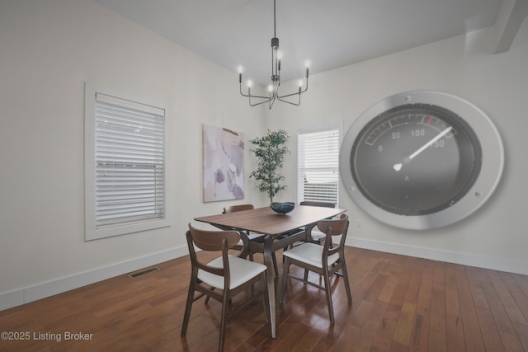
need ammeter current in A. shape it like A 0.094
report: A 140
